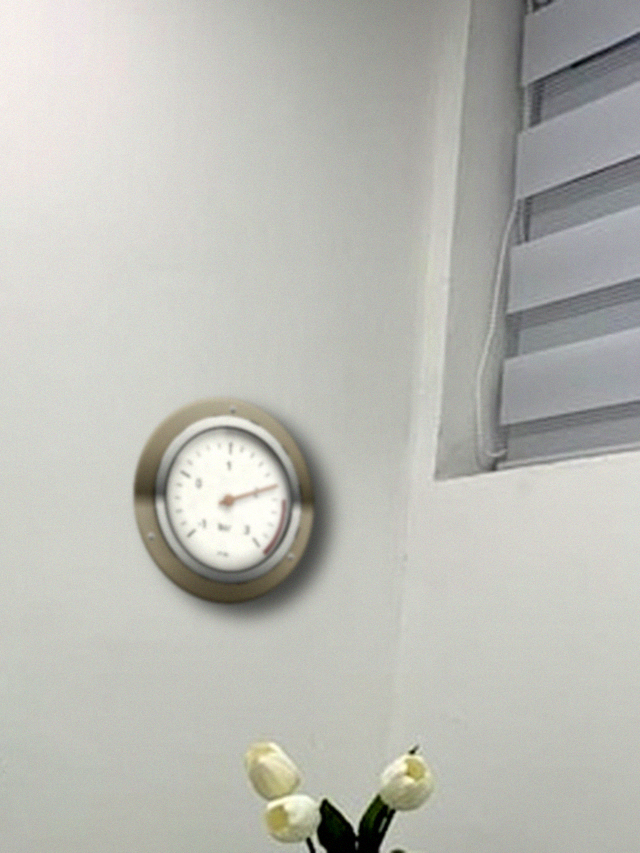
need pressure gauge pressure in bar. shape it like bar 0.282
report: bar 2
